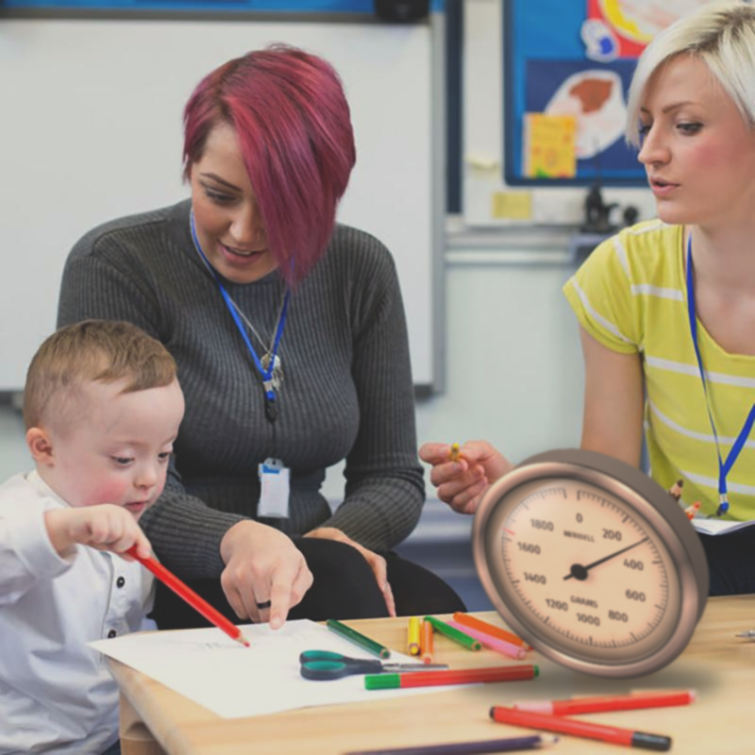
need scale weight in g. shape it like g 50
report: g 300
